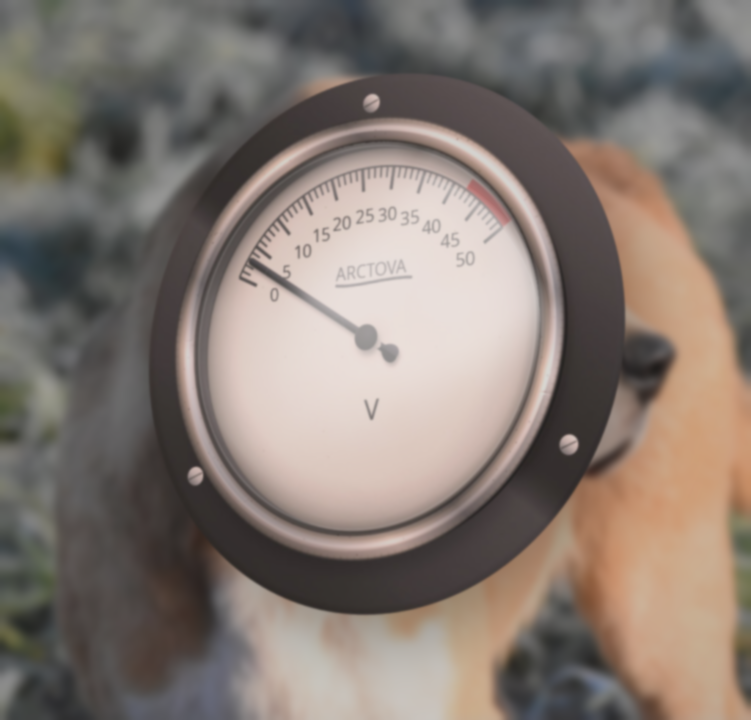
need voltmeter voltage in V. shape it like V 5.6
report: V 3
